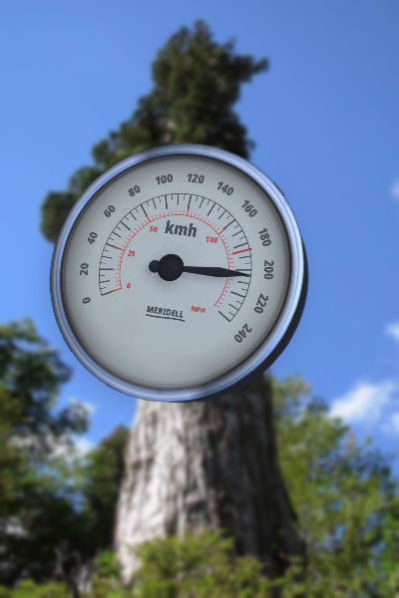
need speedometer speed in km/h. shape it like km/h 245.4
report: km/h 205
